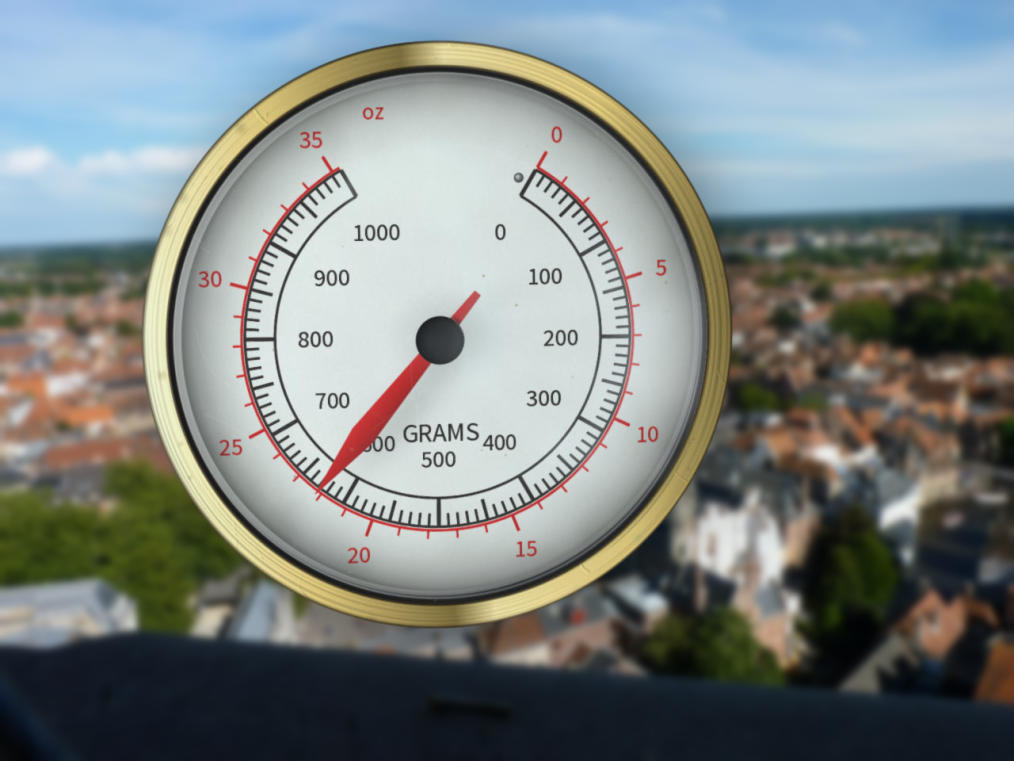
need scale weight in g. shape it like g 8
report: g 630
